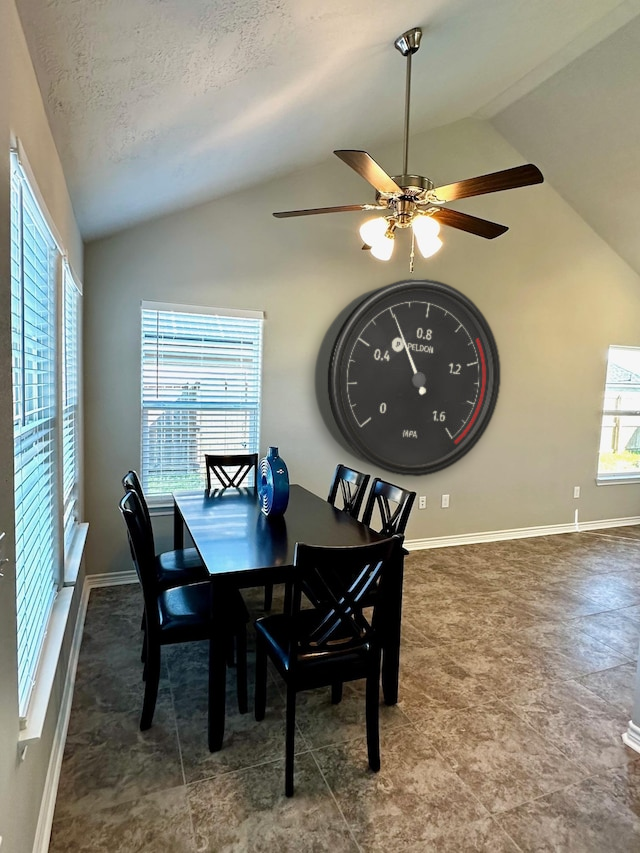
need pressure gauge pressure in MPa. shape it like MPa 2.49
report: MPa 0.6
